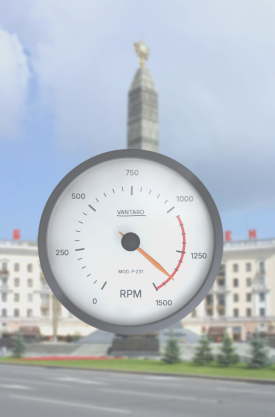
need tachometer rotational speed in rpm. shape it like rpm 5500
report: rpm 1400
